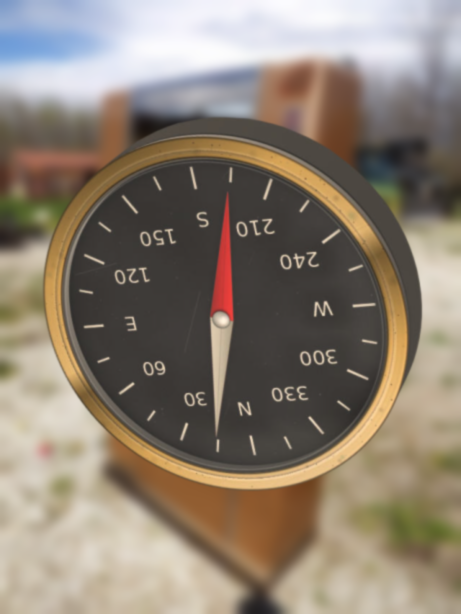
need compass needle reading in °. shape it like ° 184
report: ° 195
